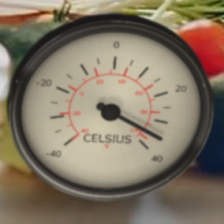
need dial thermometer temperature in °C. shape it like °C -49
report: °C 35
